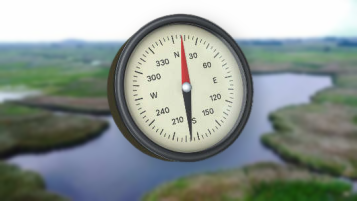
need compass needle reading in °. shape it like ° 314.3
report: ° 10
